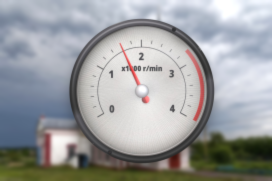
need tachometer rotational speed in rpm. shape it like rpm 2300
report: rpm 1600
